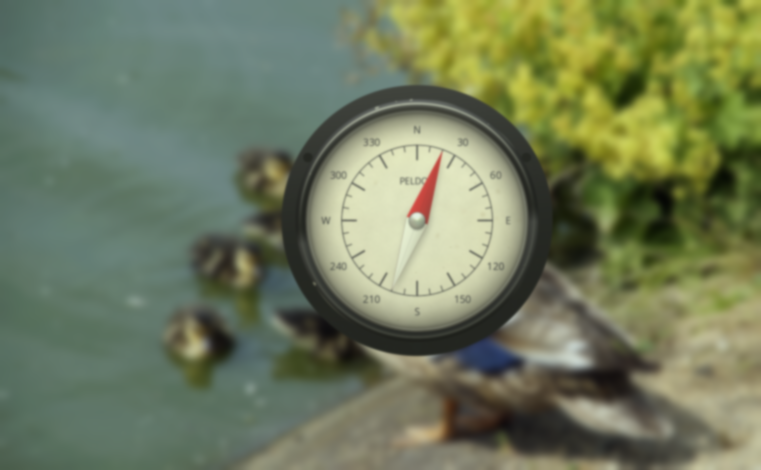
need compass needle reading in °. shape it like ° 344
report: ° 20
